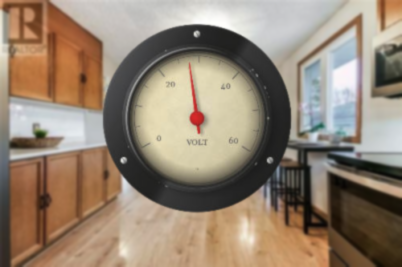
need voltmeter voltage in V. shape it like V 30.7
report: V 27.5
